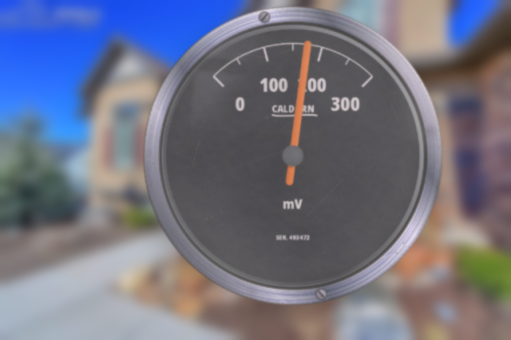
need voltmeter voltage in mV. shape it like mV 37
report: mV 175
